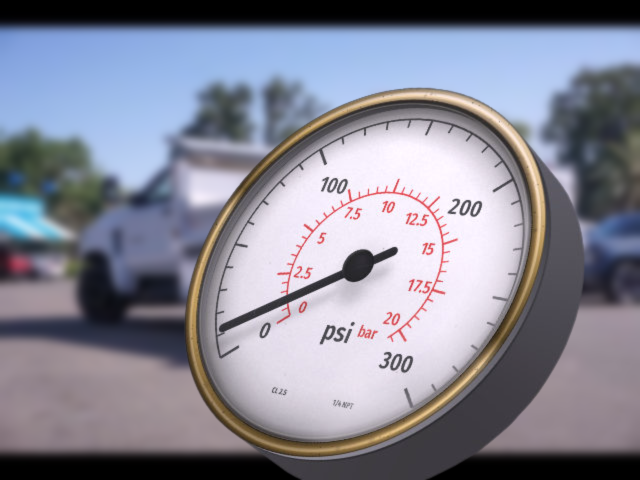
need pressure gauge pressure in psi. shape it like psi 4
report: psi 10
